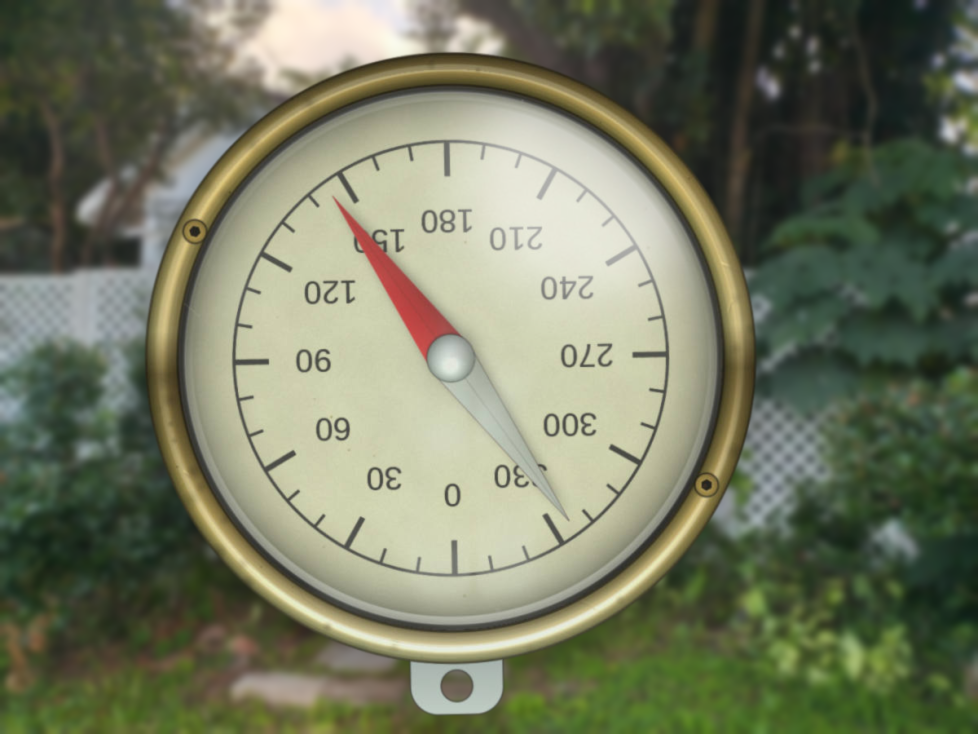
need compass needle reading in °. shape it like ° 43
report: ° 145
